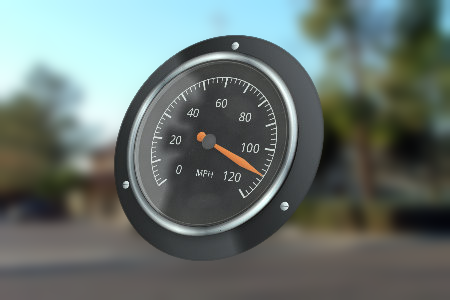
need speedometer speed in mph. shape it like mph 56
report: mph 110
